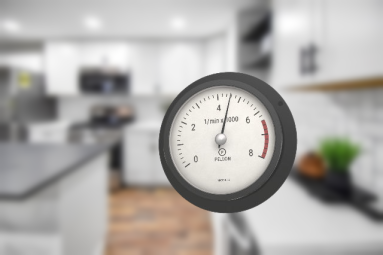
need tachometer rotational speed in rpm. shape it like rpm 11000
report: rpm 4600
